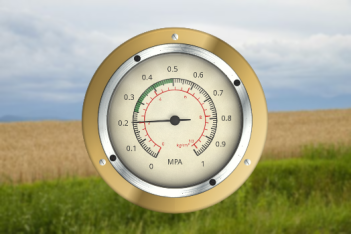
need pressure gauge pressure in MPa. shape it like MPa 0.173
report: MPa 0.2
